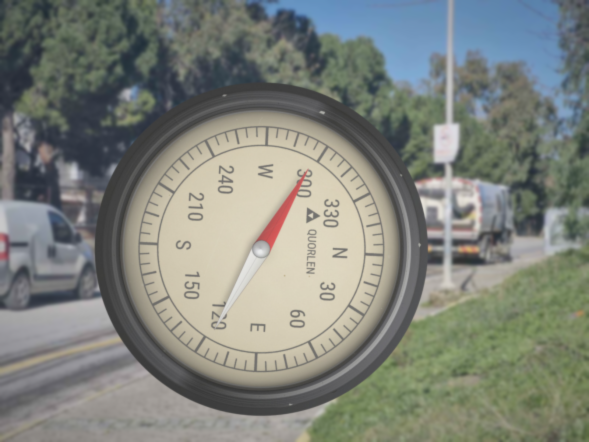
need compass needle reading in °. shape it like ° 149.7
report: ° 297.5
